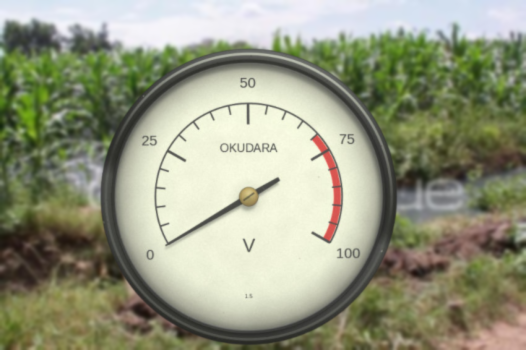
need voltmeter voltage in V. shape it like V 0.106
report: V 0
